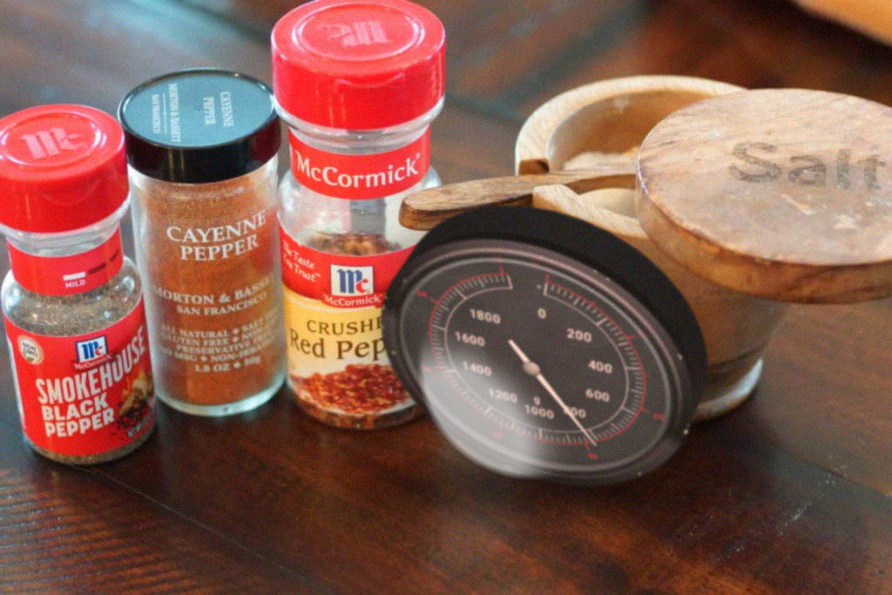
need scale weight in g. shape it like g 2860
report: g 800
